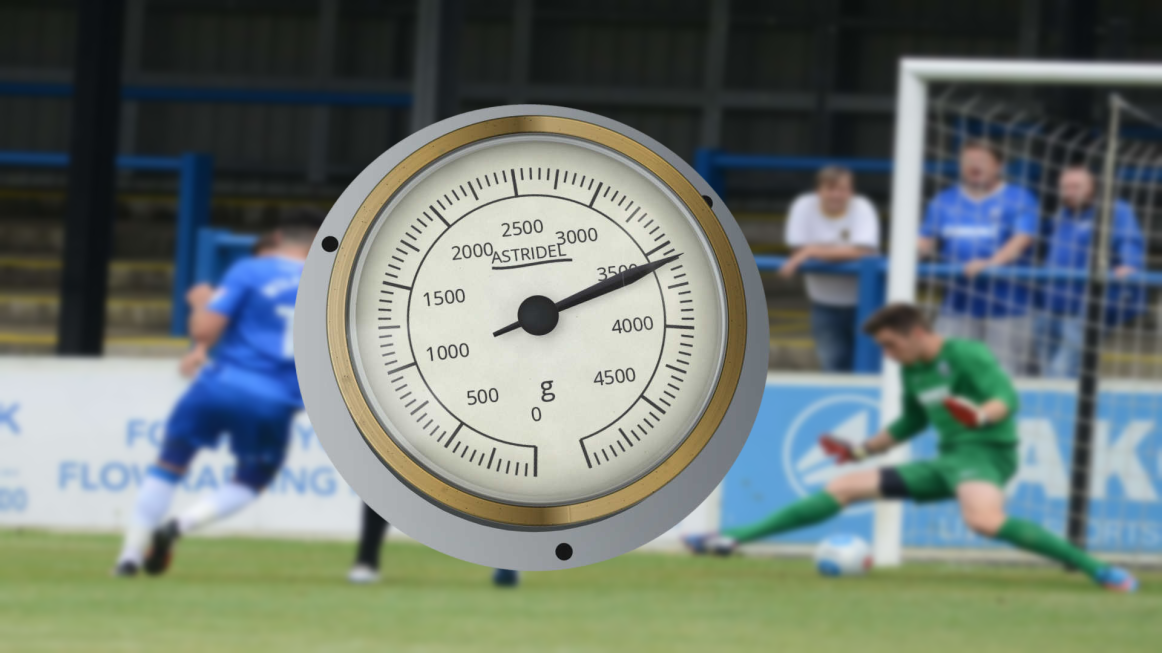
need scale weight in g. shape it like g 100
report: g 3600
